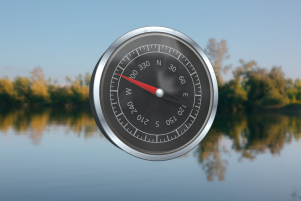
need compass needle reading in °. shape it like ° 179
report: ° 290
